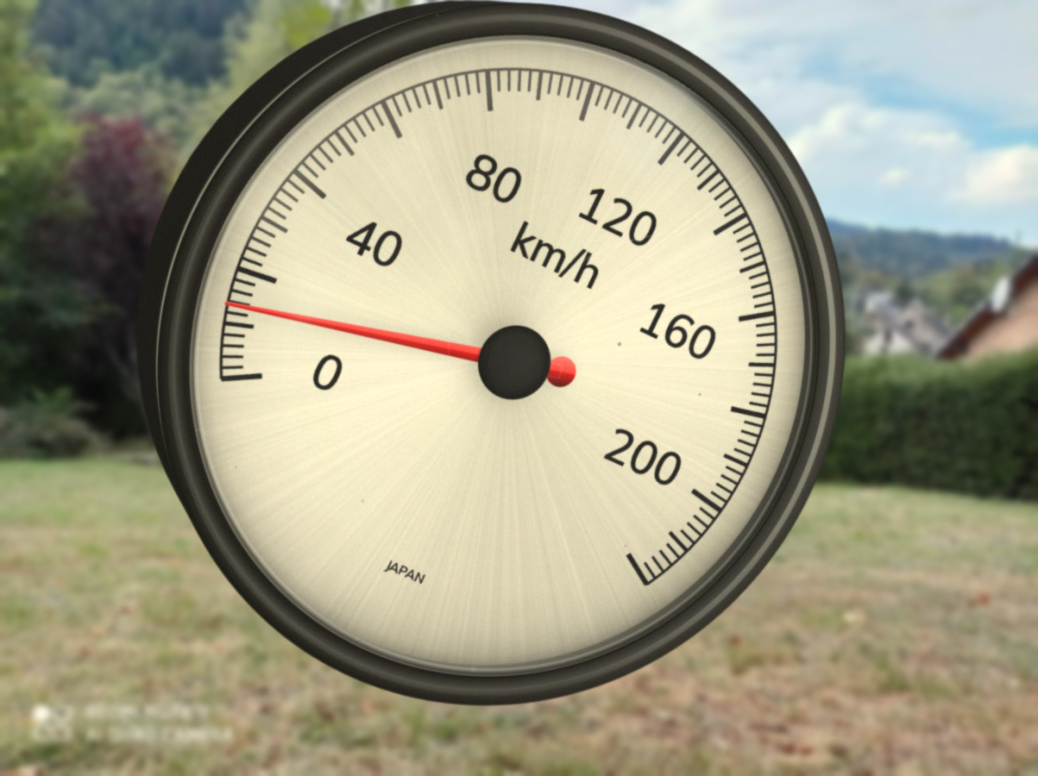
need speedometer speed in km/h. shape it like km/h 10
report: km/h 14
